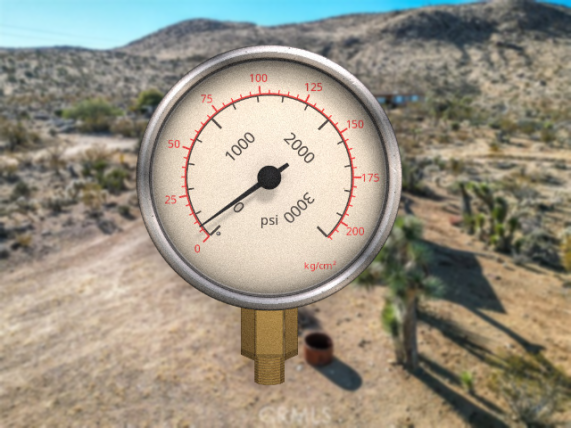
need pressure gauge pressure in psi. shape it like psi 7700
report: psi 100
